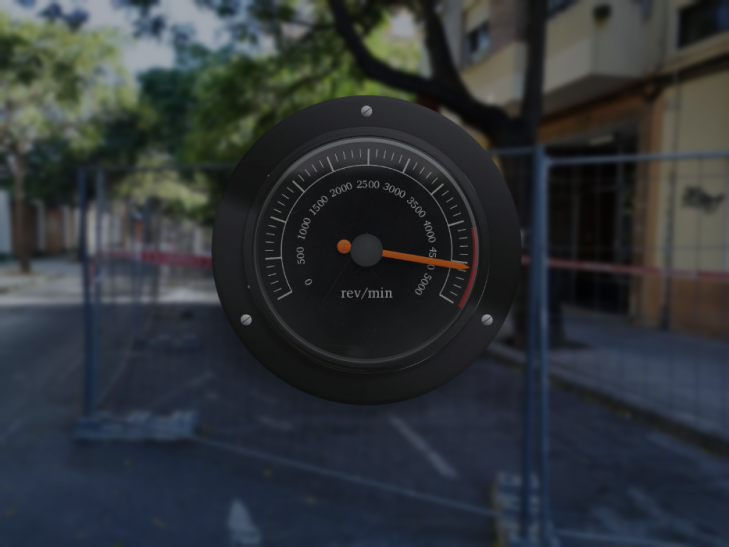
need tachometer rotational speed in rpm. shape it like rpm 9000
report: rpm 4550
